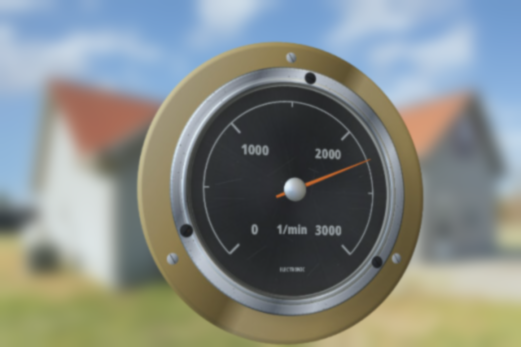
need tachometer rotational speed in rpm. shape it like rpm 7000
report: rpm 2250
